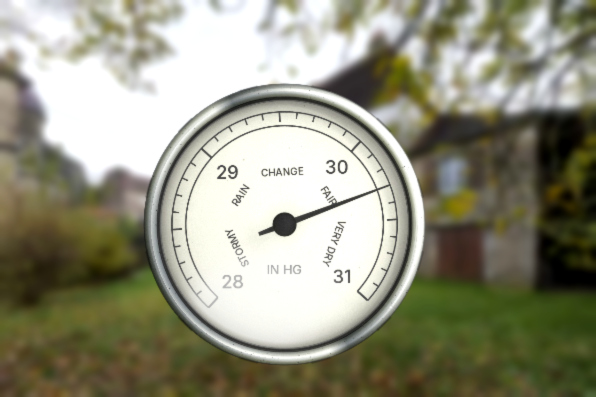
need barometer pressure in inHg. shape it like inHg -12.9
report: inHg 30.3
